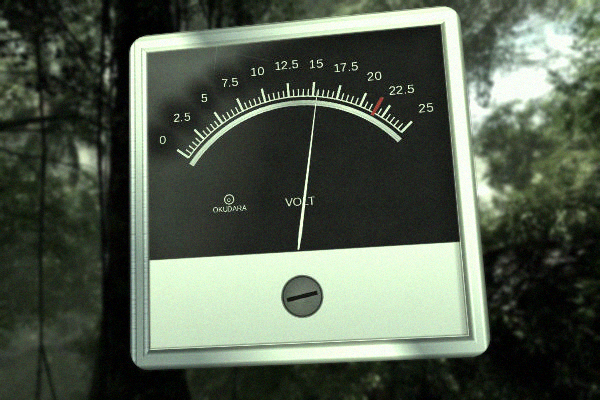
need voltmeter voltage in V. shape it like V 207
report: V 15.5
